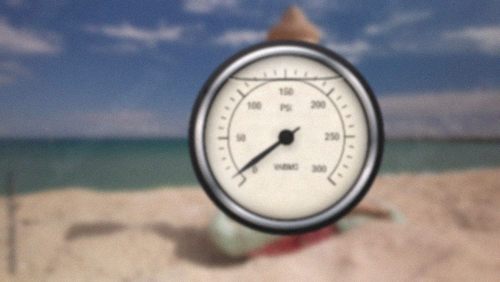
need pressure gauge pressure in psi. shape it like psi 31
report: psi 10
